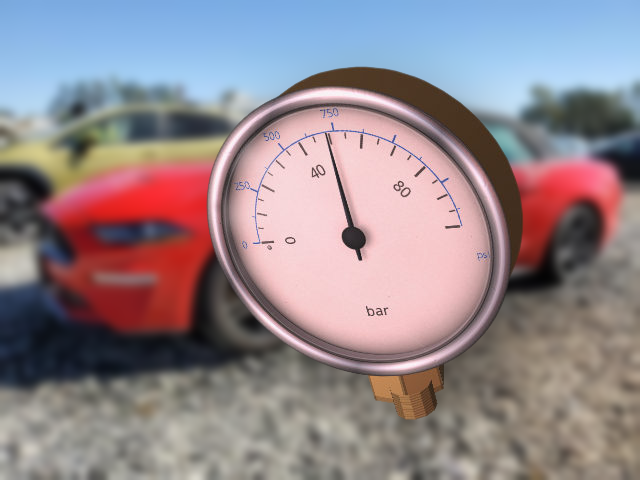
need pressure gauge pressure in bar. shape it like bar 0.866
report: bar 50
